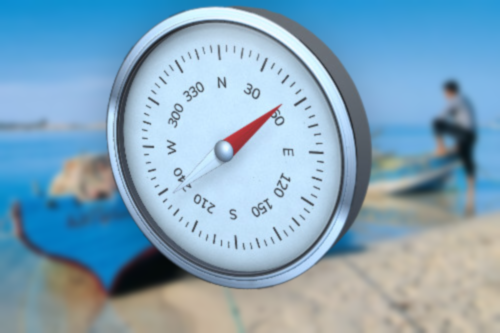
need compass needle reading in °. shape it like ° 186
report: ° 55
